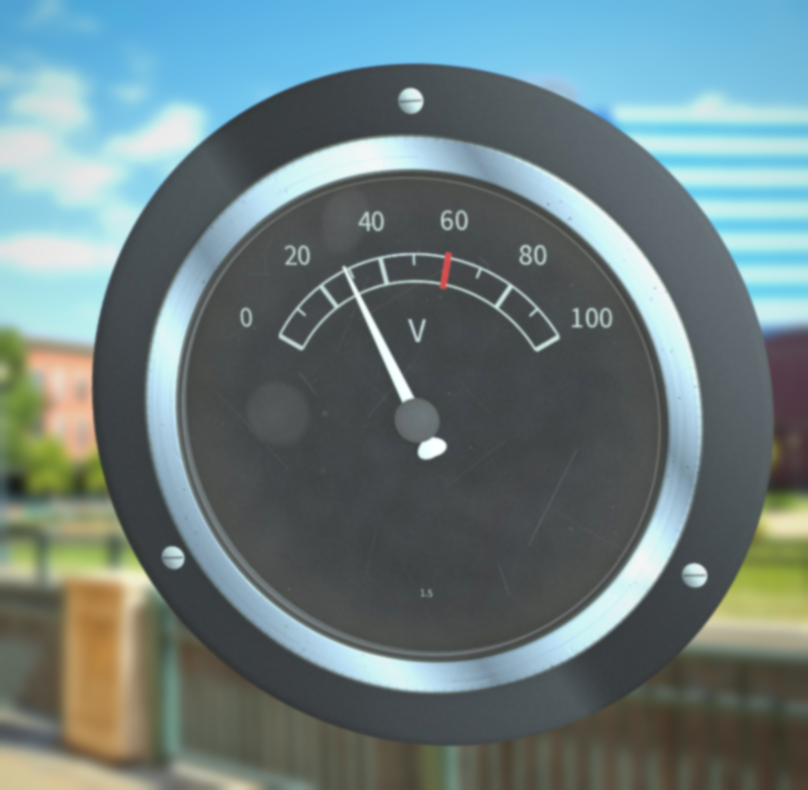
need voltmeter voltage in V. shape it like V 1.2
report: V 30
